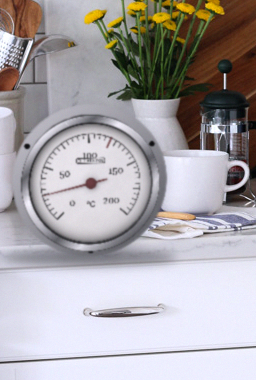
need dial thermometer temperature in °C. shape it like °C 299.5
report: °C 25
